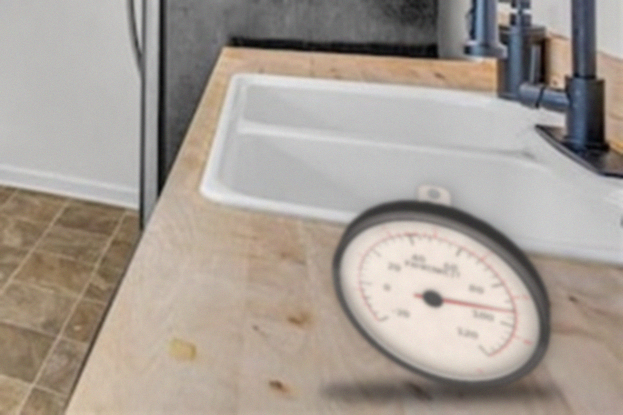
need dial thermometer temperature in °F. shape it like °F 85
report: °F 92
